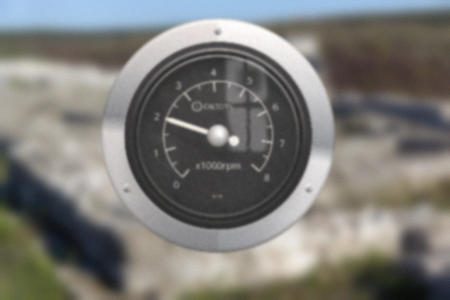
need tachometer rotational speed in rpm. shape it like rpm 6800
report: rpm 2000
